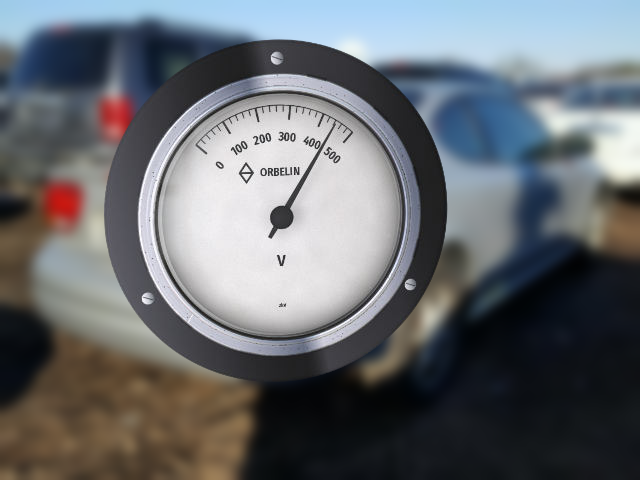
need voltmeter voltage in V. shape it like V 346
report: V 440
